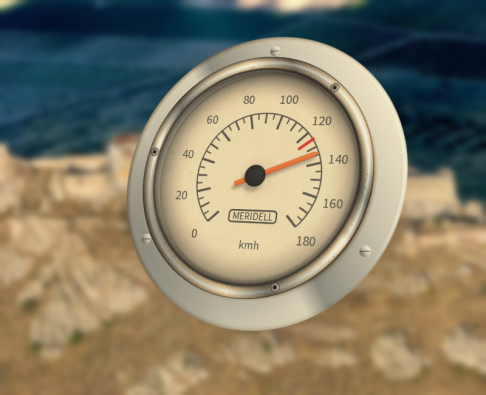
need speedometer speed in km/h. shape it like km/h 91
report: km/h 135
